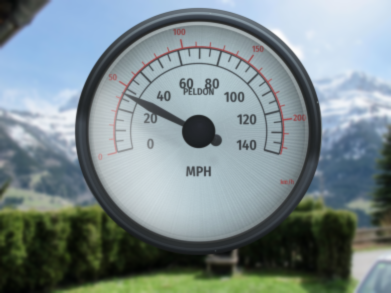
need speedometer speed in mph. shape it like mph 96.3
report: mph 27.5
